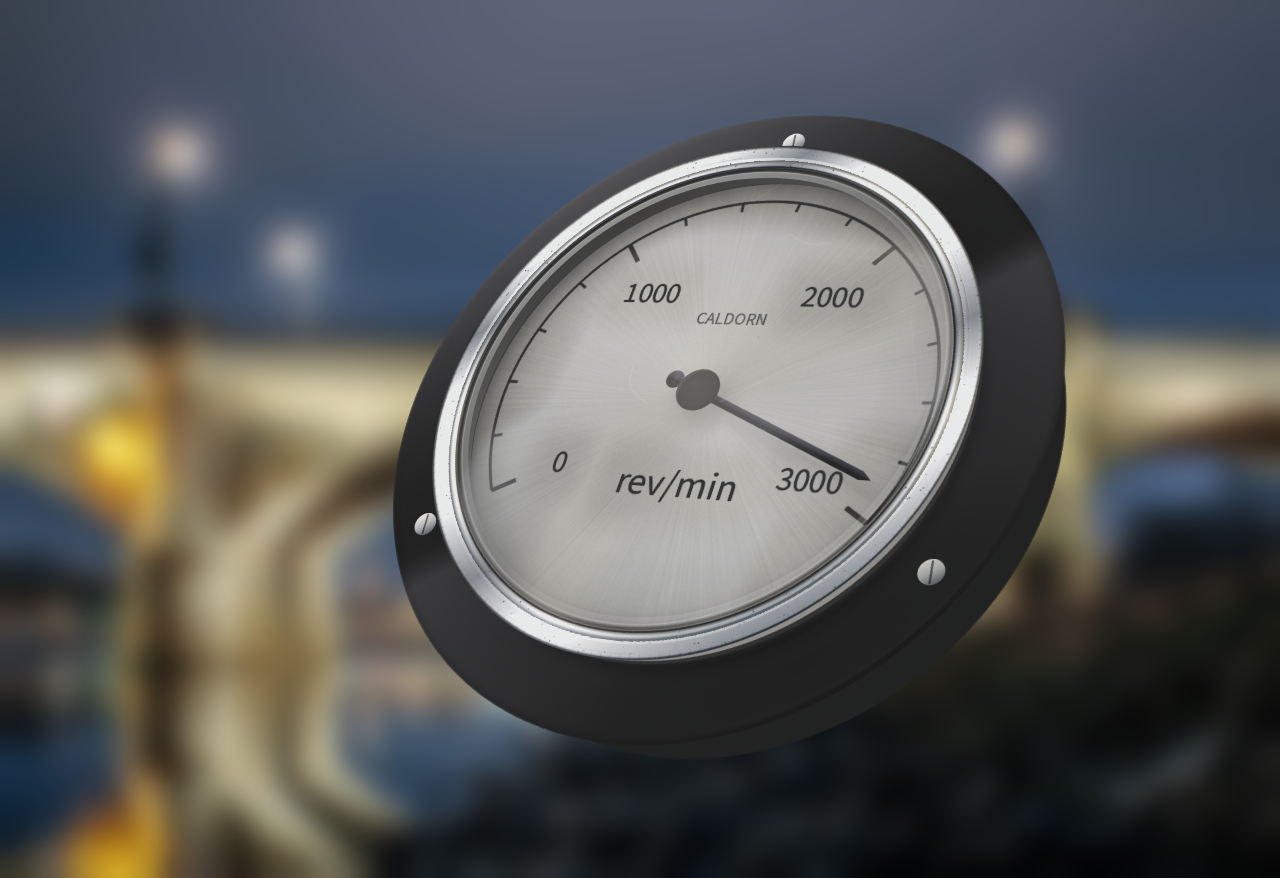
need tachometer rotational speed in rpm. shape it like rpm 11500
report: rpm 2900
